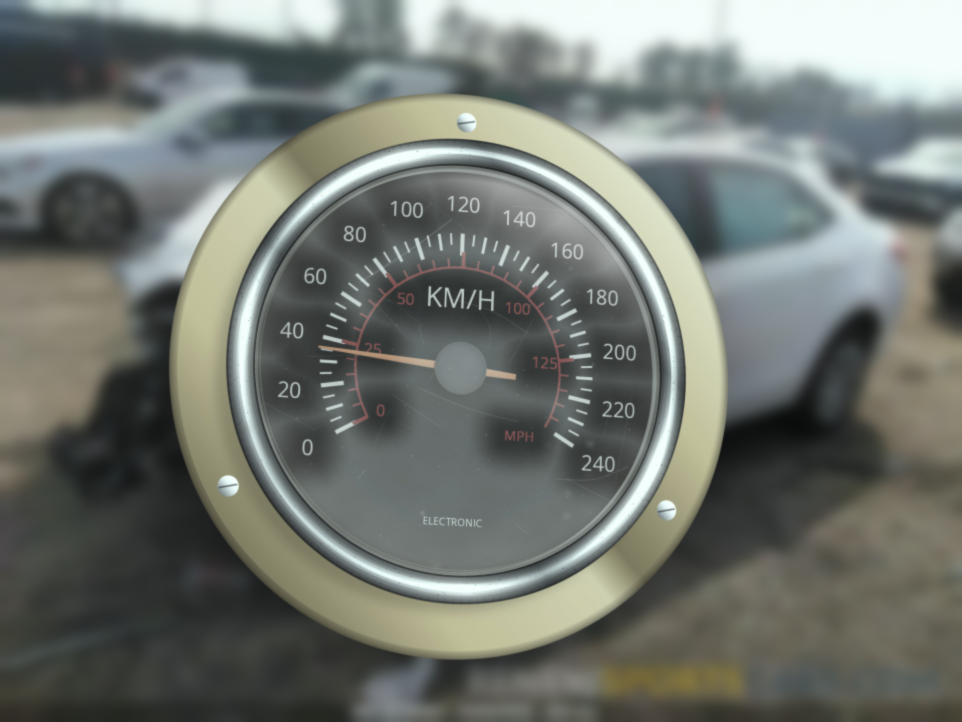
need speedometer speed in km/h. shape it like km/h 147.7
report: km/h 35
